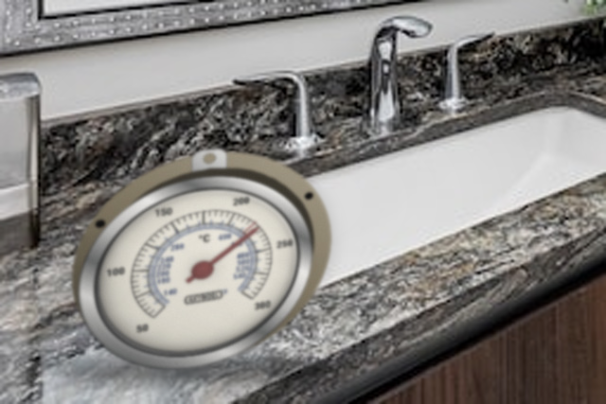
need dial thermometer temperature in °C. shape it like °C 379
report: °C 225
